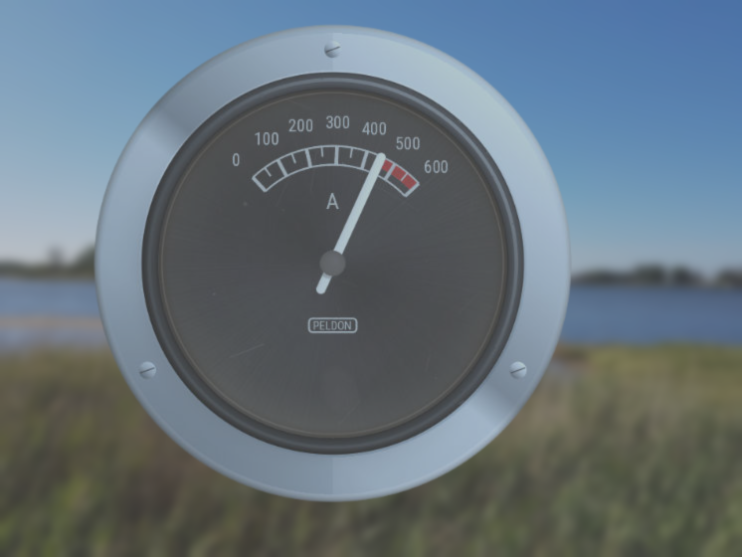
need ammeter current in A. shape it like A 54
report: A 450
